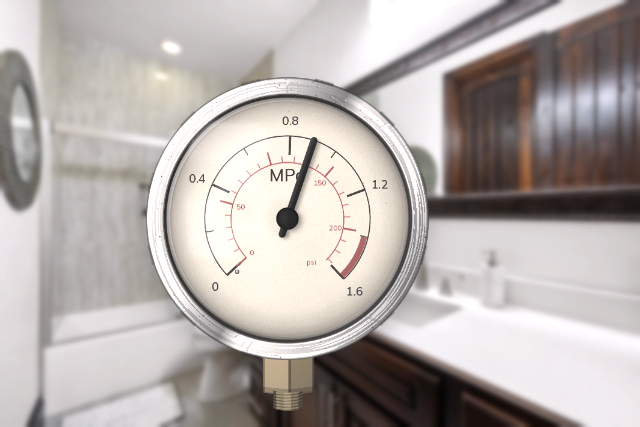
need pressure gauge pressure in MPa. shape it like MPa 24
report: MPa 0.9
